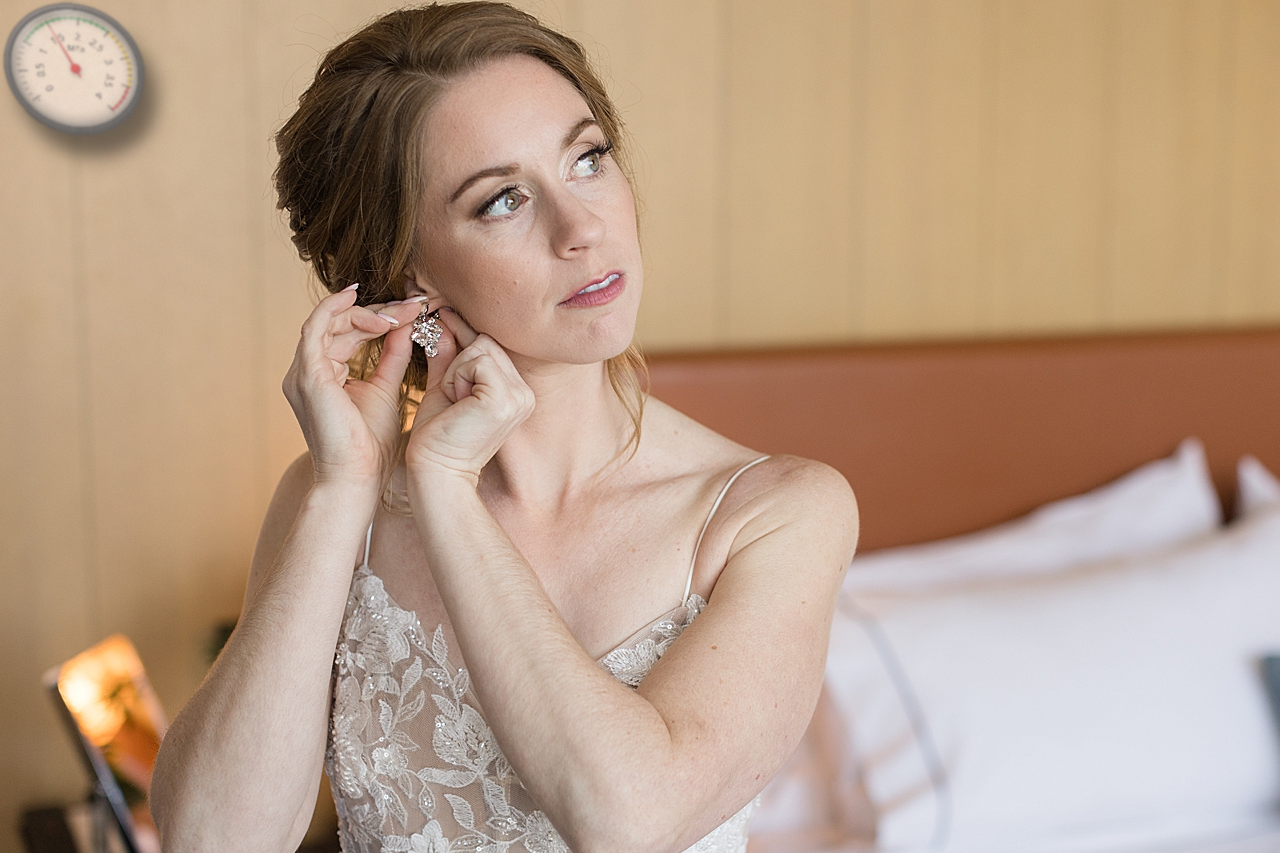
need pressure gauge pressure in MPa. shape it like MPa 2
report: MPa 1.5
